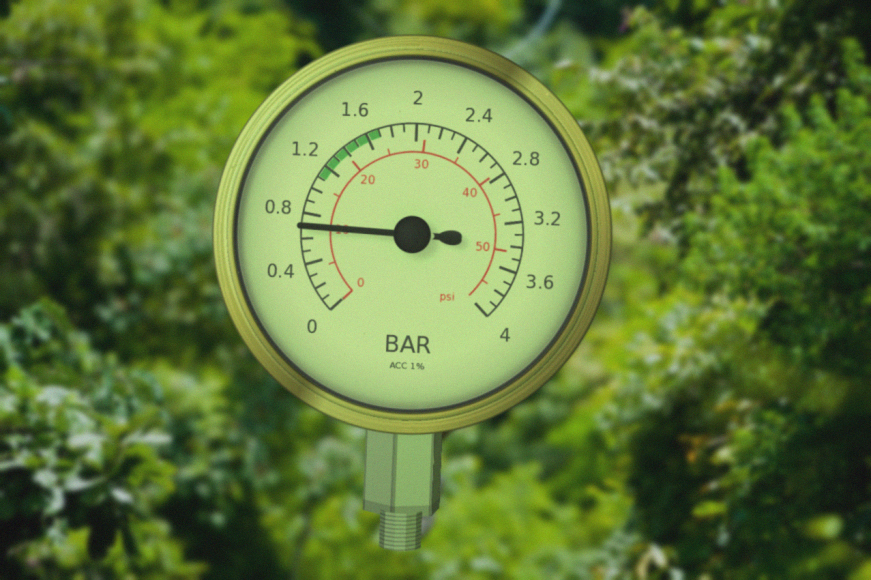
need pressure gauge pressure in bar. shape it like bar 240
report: bar 0.7
